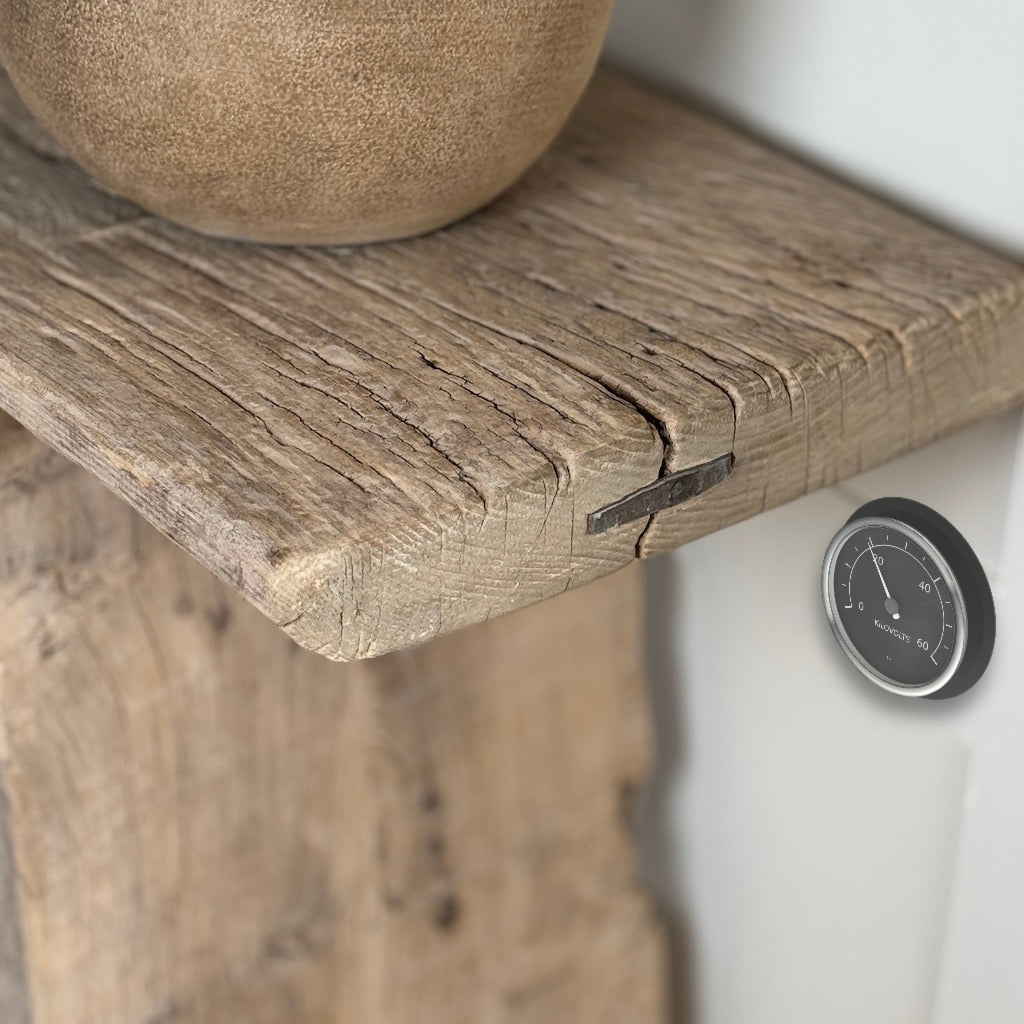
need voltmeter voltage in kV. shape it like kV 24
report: kV 20
